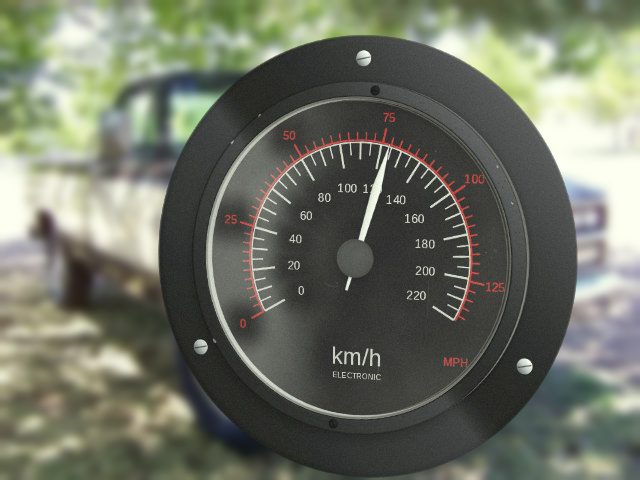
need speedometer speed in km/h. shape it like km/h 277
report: km/h 125
